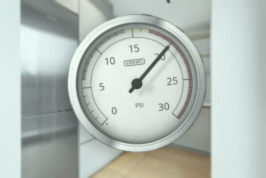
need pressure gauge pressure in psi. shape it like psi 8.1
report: psi 20
